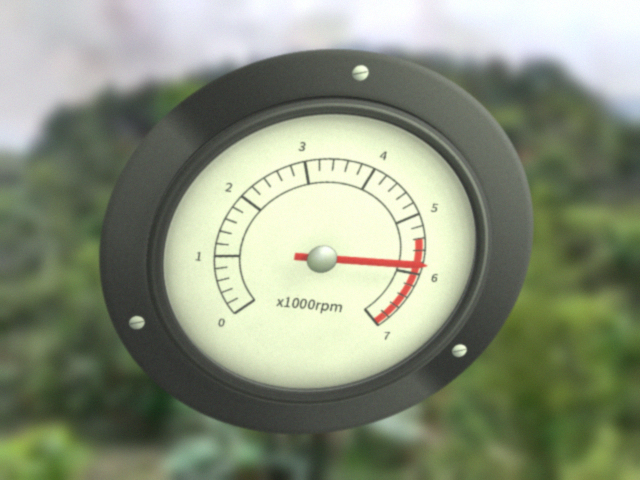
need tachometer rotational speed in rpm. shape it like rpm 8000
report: rpm 5800
